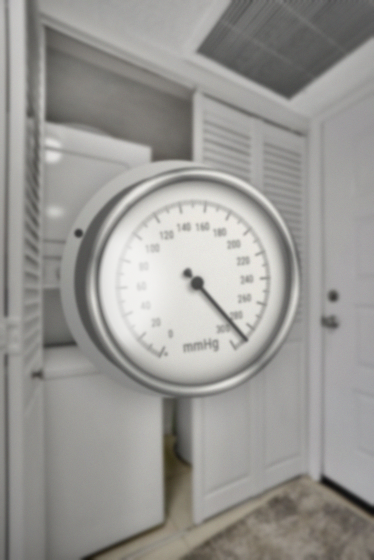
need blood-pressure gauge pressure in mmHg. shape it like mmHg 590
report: mmHg 290
